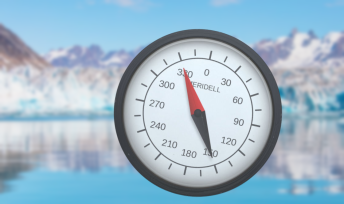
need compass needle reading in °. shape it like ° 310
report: ° 330
